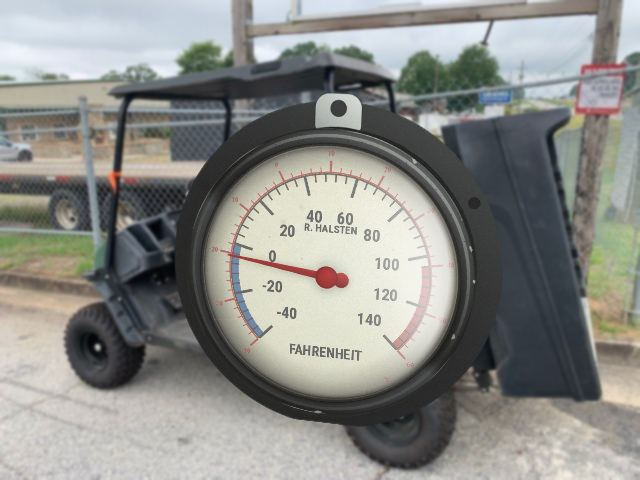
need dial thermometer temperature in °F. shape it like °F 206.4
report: °F -4
